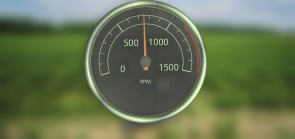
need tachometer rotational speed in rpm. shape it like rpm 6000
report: rpm 750
